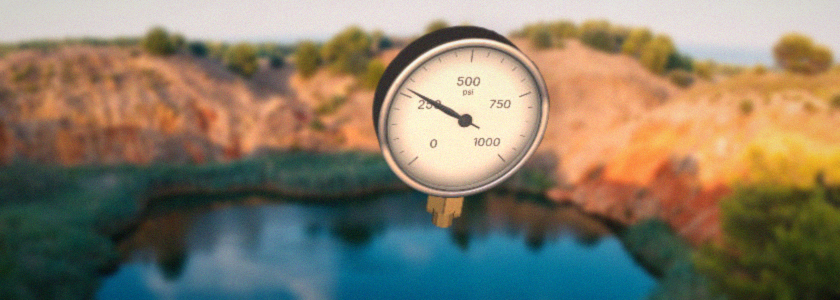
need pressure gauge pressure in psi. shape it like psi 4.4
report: psi 275
